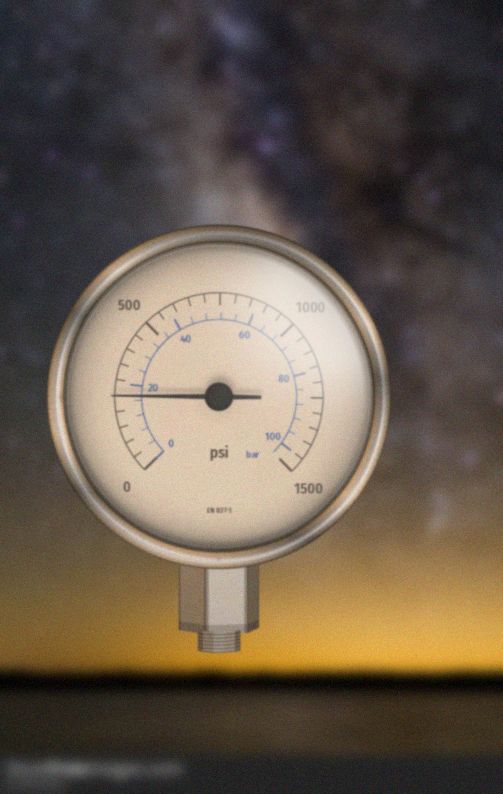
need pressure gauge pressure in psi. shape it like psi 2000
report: psi 250
